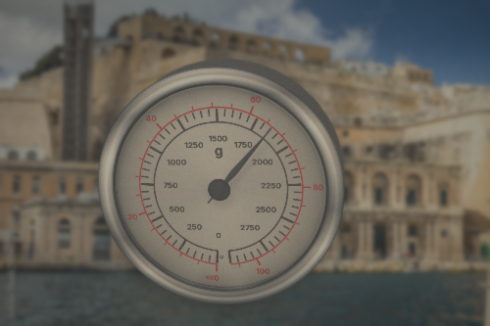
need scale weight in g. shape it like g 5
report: g 1850
